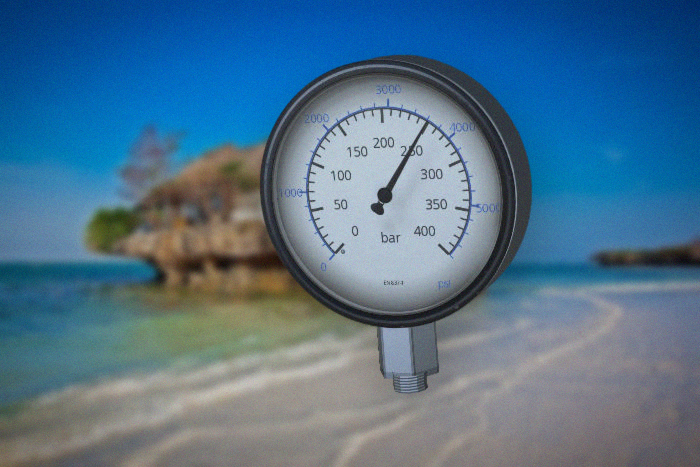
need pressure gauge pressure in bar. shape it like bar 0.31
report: bar 250
